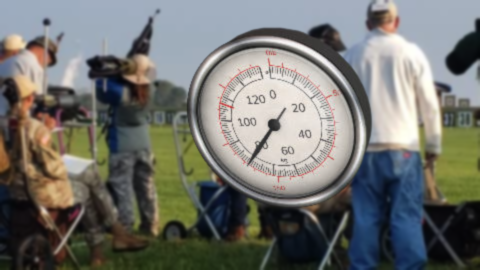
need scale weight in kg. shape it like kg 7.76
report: kg 80
